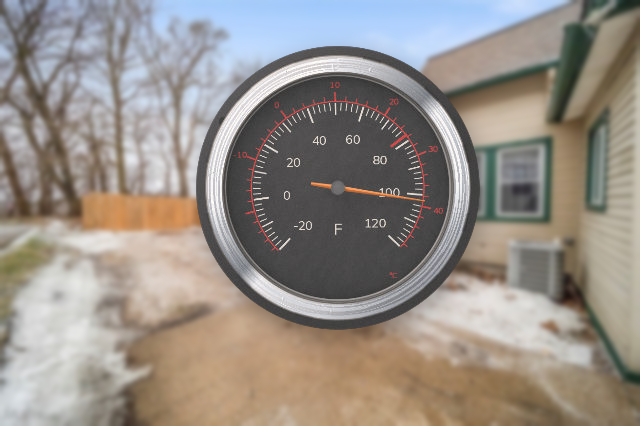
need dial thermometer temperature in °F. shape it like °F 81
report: °F 102
